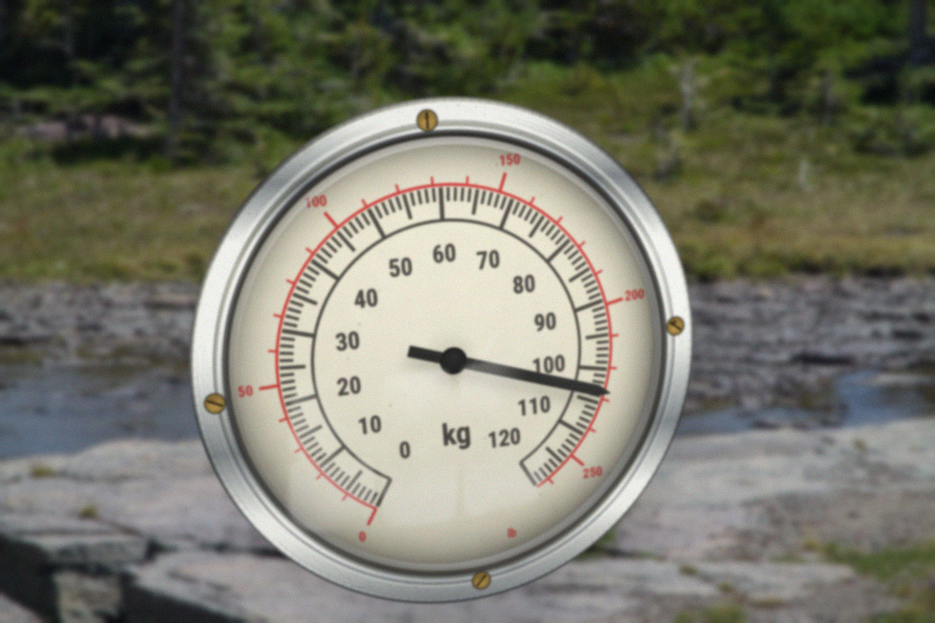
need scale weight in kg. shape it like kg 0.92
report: kg 103
